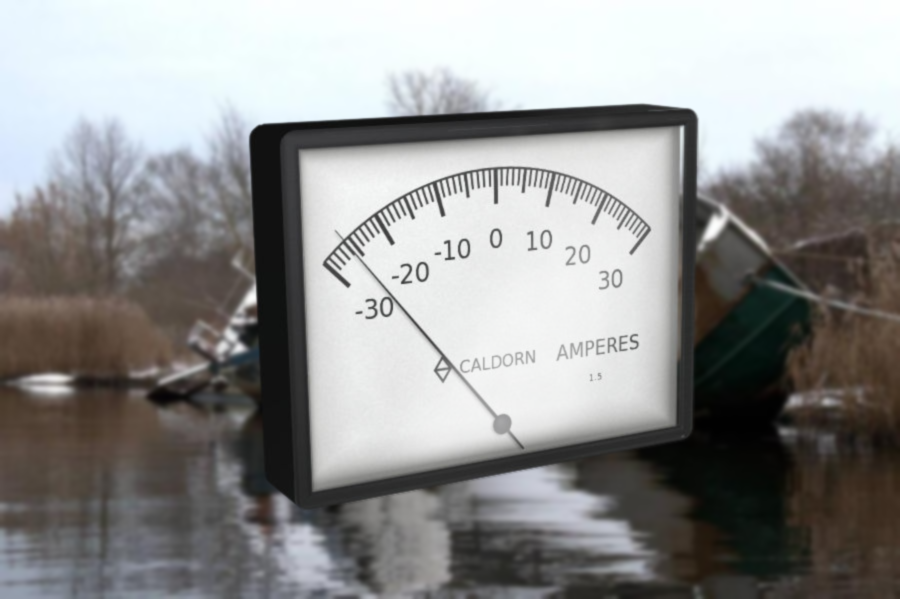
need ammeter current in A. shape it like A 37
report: A -26
